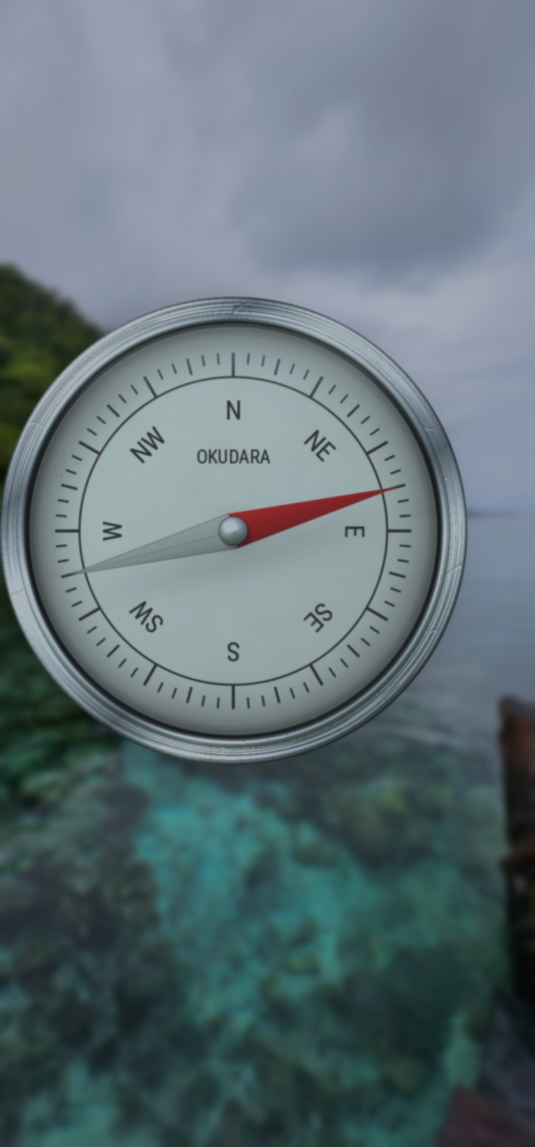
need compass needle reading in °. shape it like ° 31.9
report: ° 75
